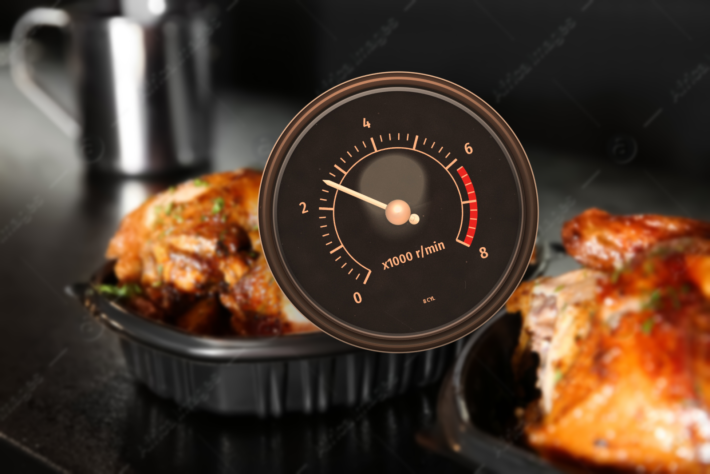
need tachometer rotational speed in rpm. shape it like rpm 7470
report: rpm 2600
